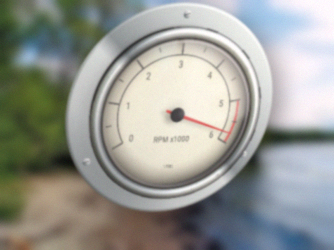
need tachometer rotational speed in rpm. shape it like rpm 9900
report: rpm 5750
